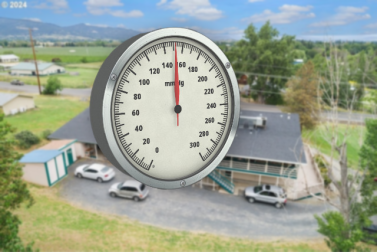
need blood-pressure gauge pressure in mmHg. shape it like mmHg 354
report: mmHg 150
